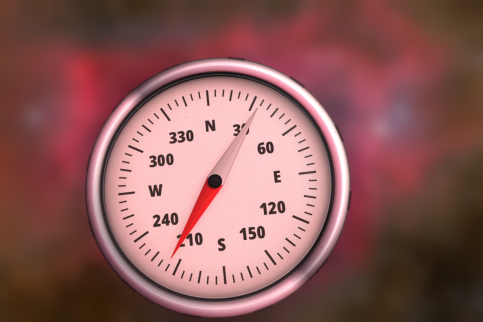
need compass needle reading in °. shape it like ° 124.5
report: ° 215
